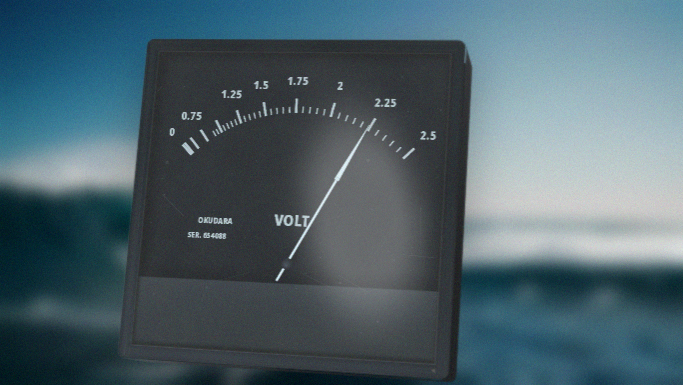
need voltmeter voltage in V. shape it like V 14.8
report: V 2.25
